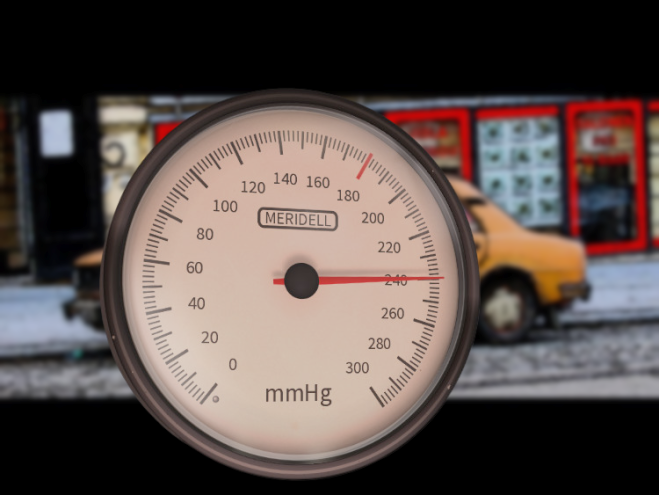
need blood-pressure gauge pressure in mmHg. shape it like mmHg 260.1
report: mmHg 240
